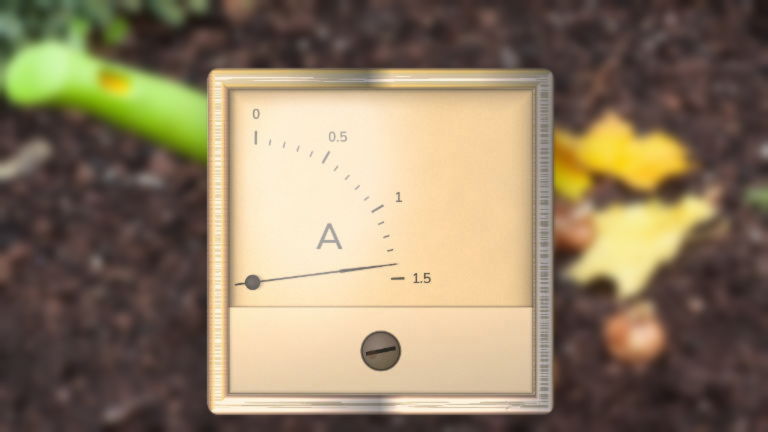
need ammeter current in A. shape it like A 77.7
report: A 1.4
